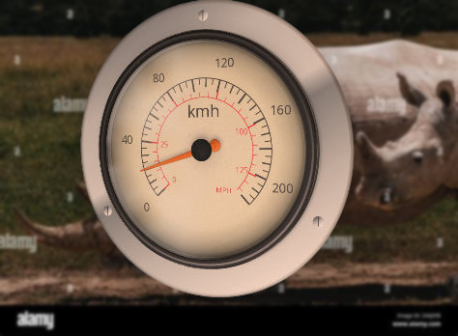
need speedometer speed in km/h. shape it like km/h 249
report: km/h 20
